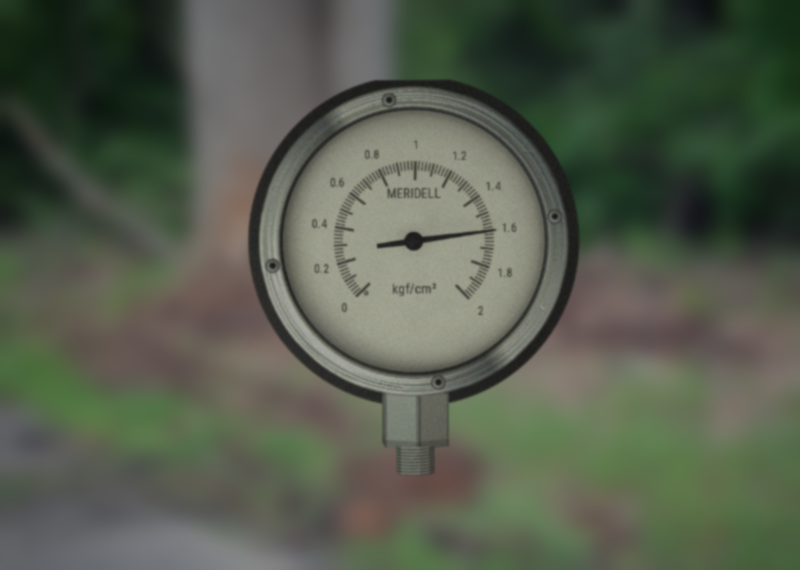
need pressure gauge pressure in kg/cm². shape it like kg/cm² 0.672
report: kg/cm² 1.6
